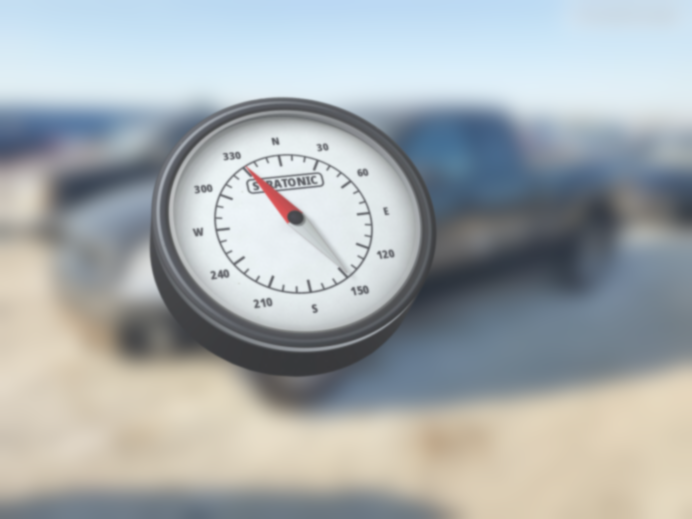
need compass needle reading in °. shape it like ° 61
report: ° 330
